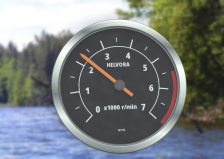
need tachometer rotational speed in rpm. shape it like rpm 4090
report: rpm 2250
